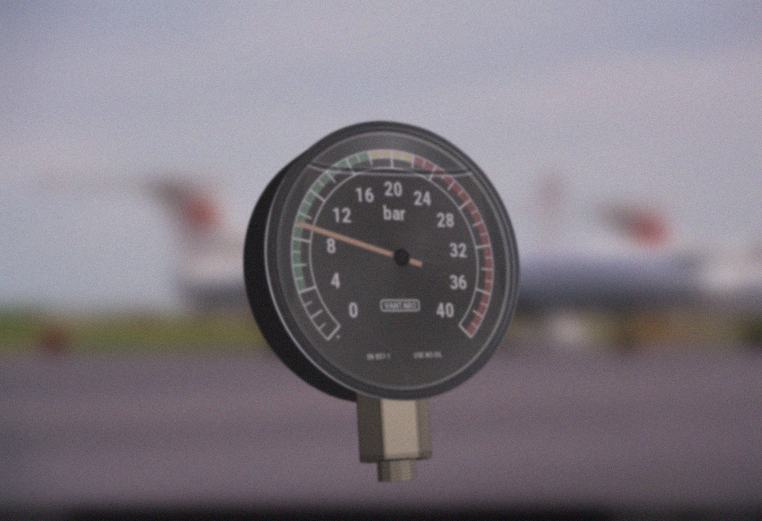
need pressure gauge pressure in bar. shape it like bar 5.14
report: bar 9
